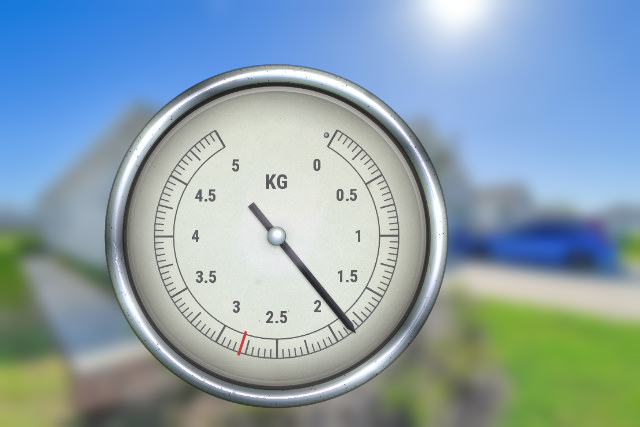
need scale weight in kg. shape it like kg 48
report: kg 1.85
